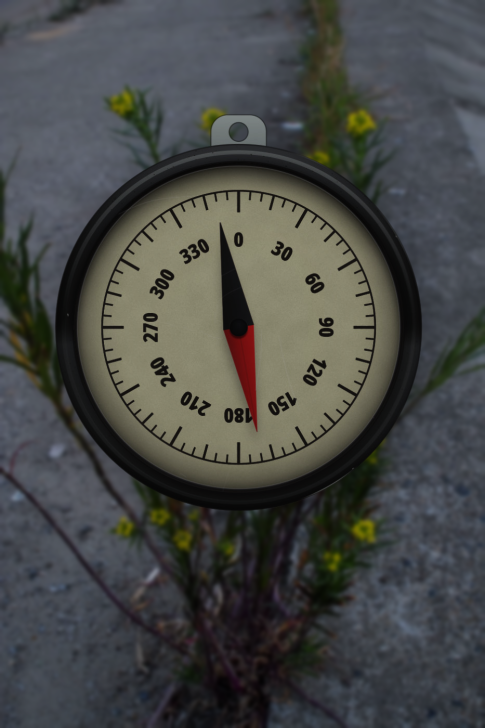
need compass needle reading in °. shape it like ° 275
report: ° 170
